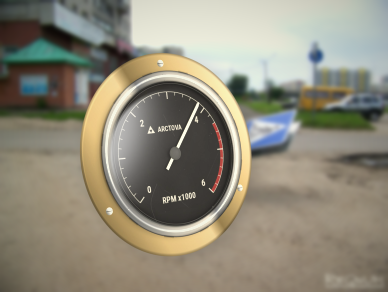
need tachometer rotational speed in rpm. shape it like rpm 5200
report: rpm 3800
